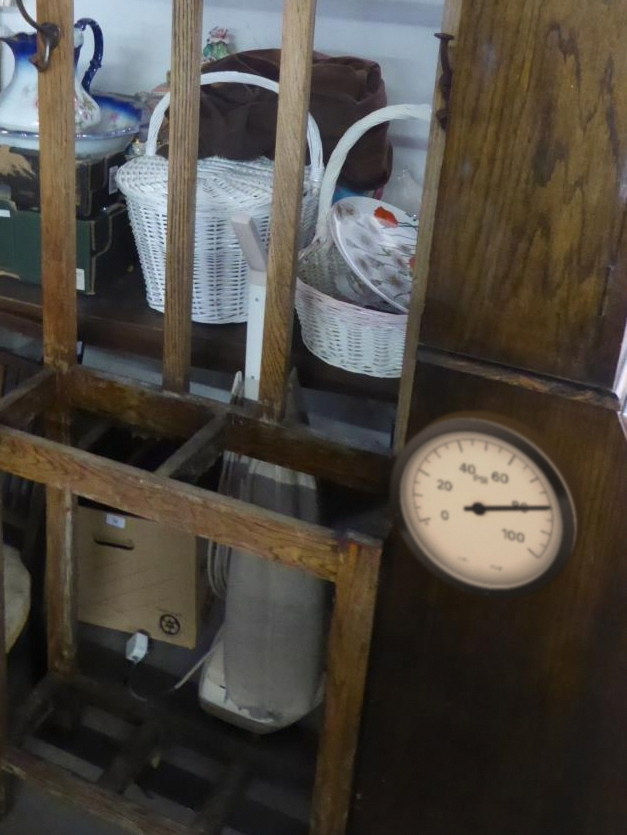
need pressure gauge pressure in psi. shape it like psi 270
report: psi 80
